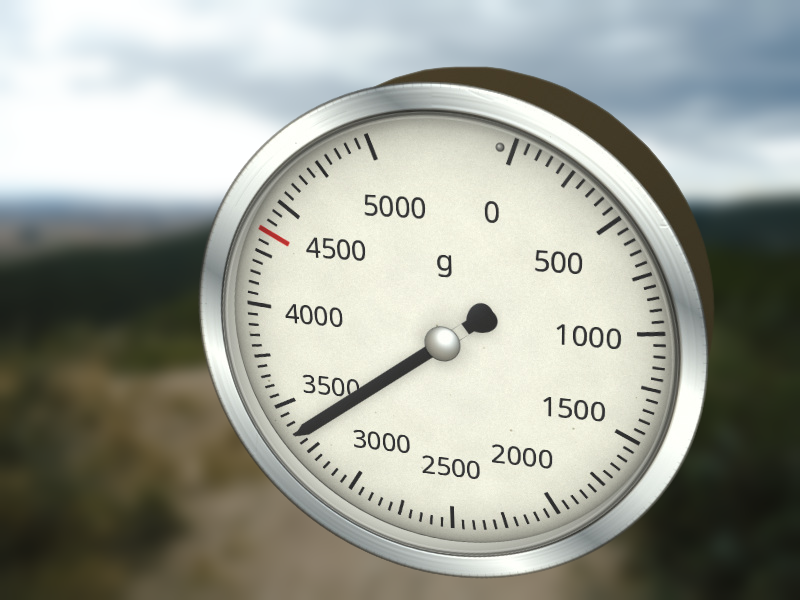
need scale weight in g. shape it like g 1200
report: g 3350
